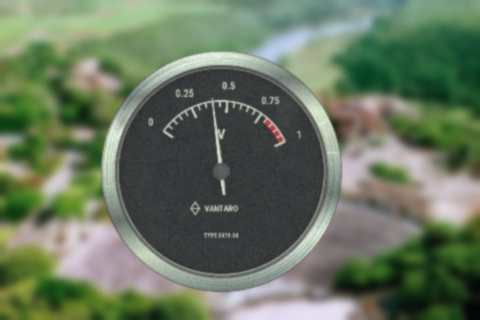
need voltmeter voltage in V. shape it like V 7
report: V 0.4
